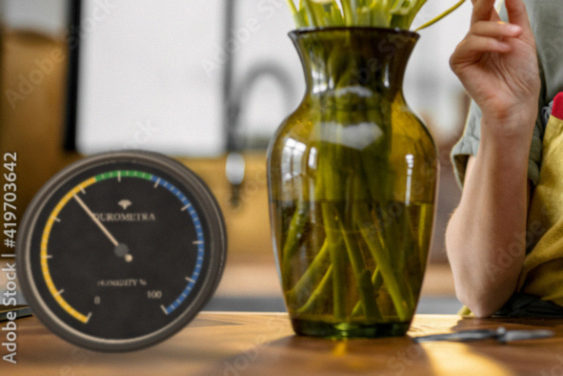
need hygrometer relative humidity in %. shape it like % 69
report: % 38
